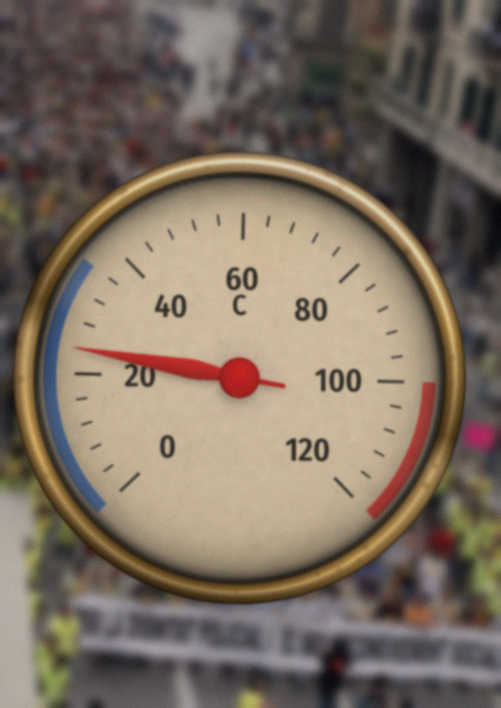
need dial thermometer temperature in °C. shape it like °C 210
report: °C 24
